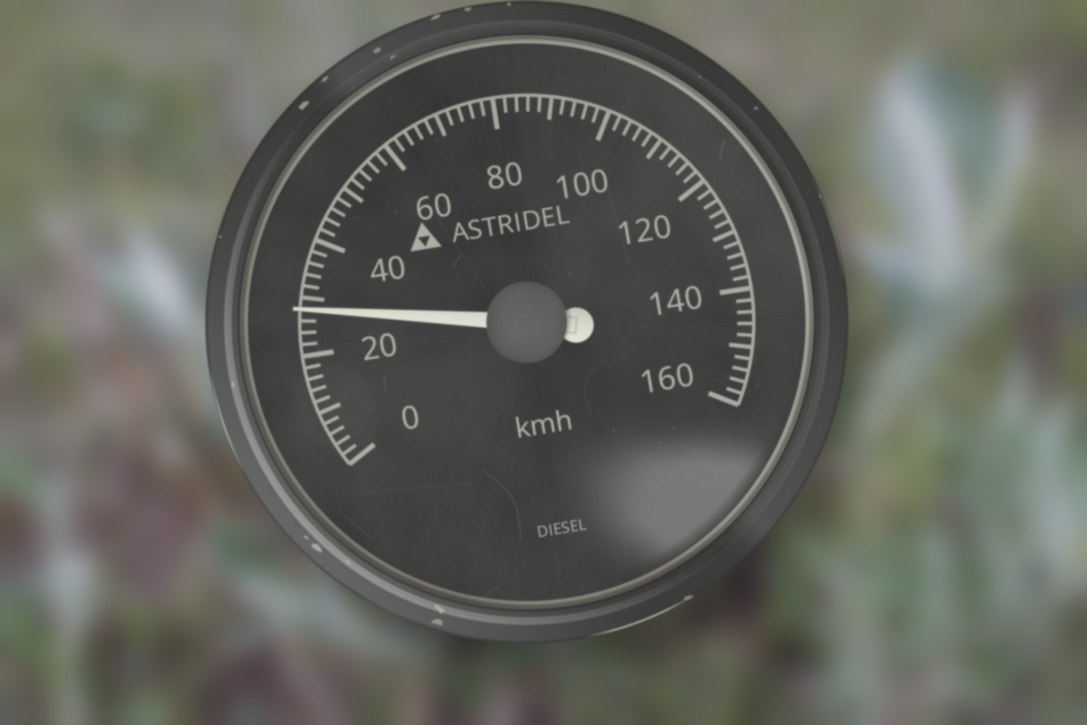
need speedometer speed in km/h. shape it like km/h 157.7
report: km/h 28
